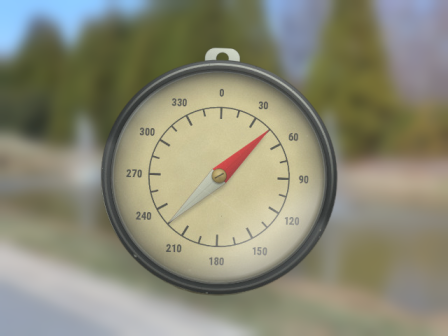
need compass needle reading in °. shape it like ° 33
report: ° 45
